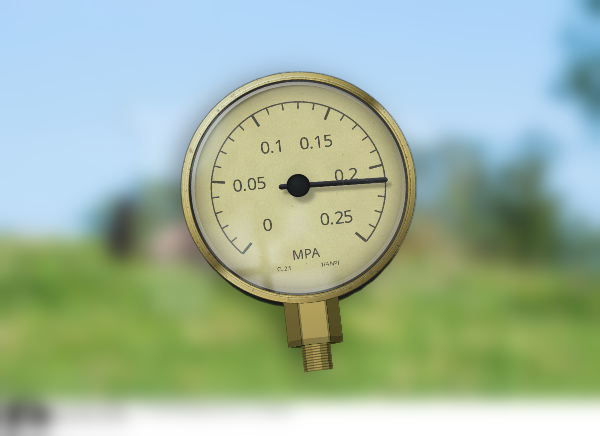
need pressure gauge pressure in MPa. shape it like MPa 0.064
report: MPa 0.21
